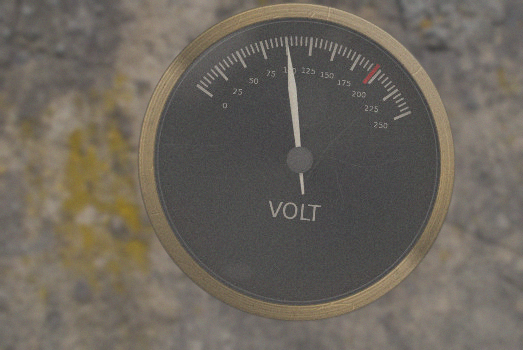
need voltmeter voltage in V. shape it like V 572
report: V 100
